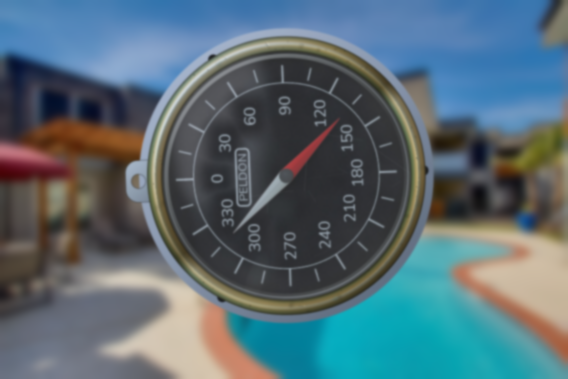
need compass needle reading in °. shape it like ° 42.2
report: ° 135
